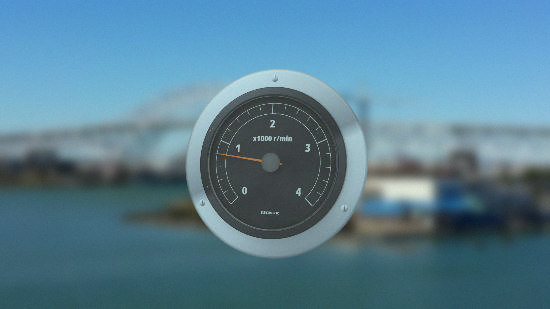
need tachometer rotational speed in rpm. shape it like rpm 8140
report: rpm 800
